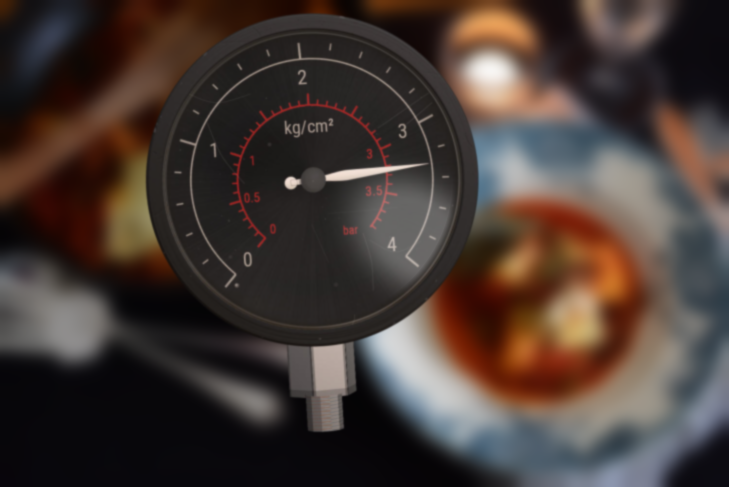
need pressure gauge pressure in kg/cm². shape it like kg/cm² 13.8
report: kg/cm² 3.3
